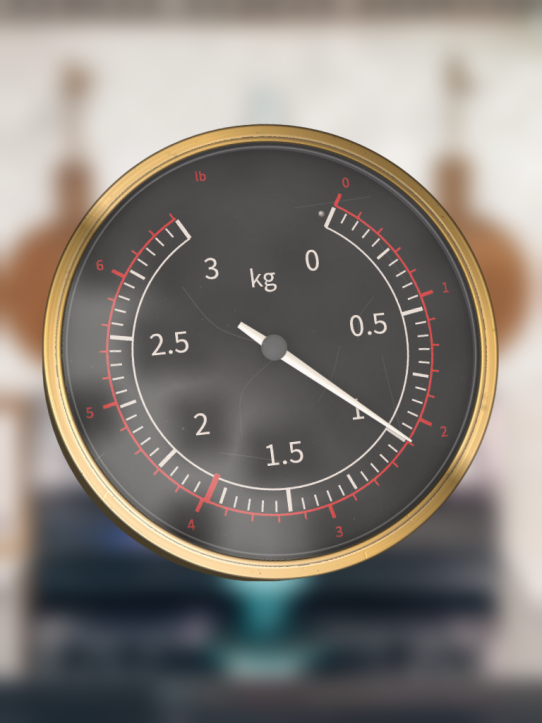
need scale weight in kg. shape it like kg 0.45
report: kg 1
